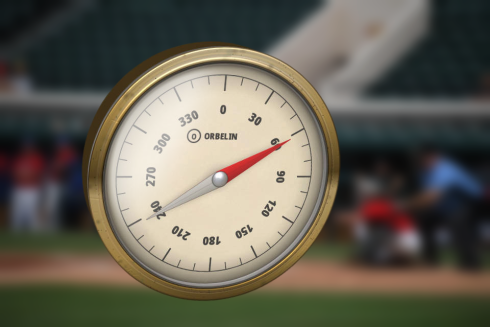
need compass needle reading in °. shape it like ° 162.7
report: ° 60
